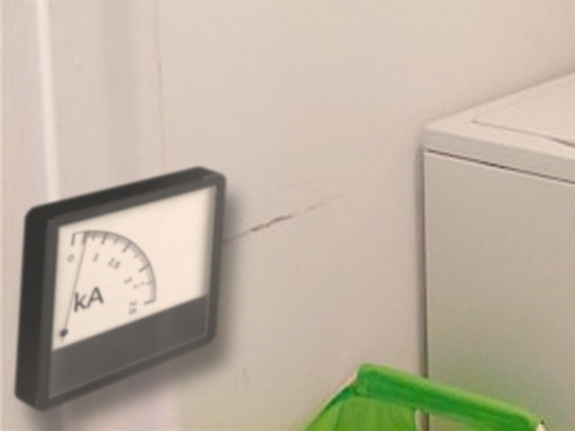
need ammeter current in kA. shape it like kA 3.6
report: kA 0.5
